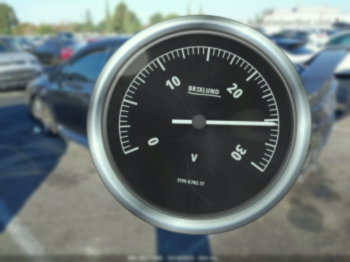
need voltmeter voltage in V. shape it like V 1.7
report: V 25.5
